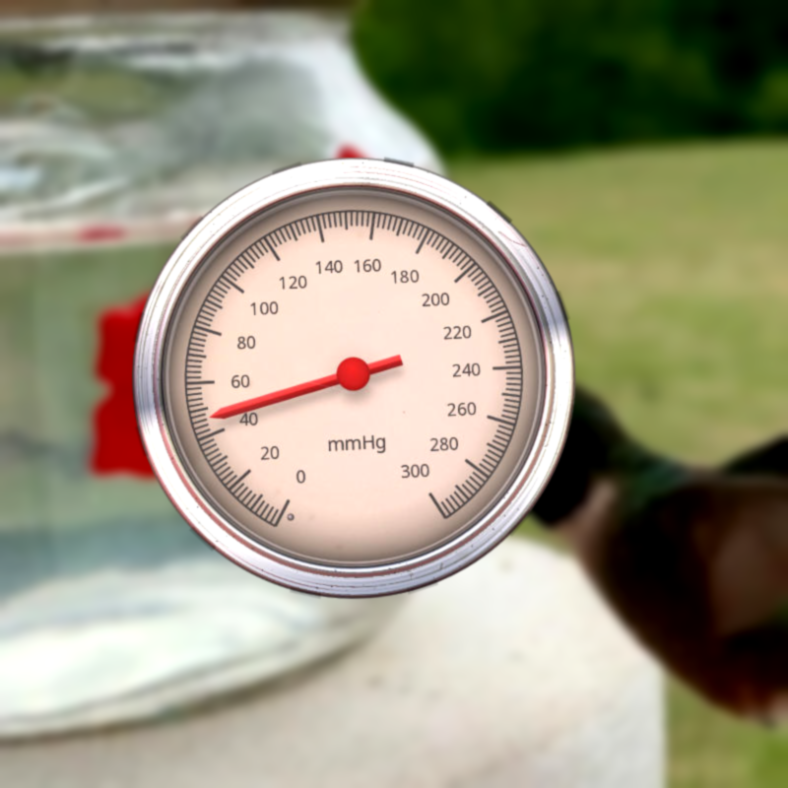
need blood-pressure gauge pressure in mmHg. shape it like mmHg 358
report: mmHg 46
